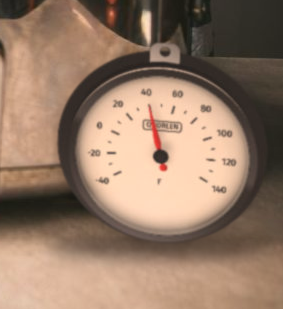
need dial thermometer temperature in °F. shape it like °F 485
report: °F 40
